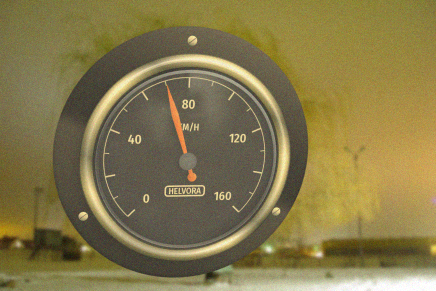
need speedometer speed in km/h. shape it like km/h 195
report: km/h 70
